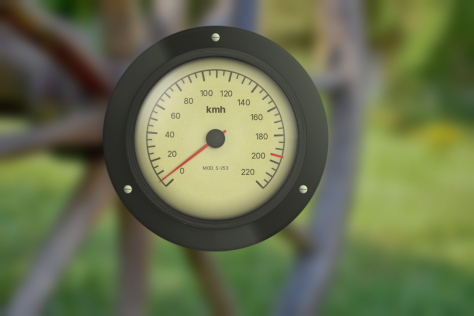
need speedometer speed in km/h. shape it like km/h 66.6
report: km/h 5
